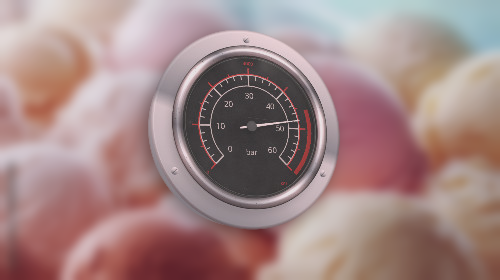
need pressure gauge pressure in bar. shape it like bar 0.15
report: bar 48
